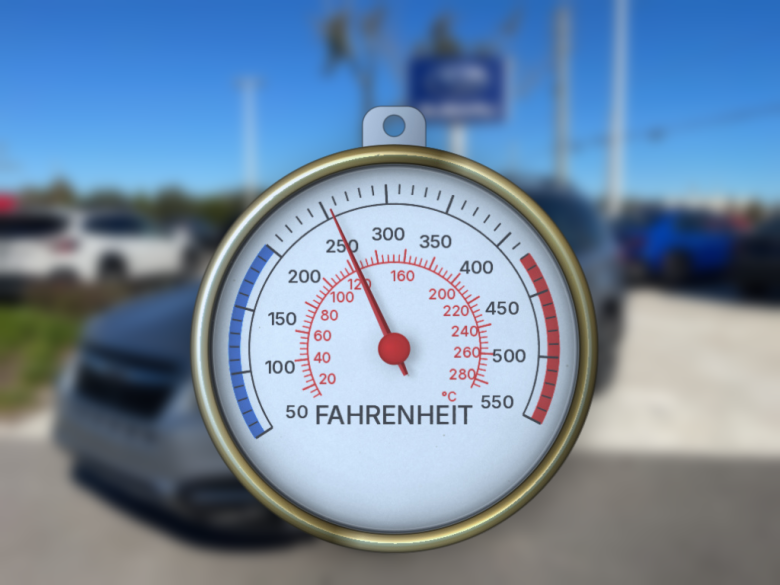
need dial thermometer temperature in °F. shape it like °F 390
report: °F 255
